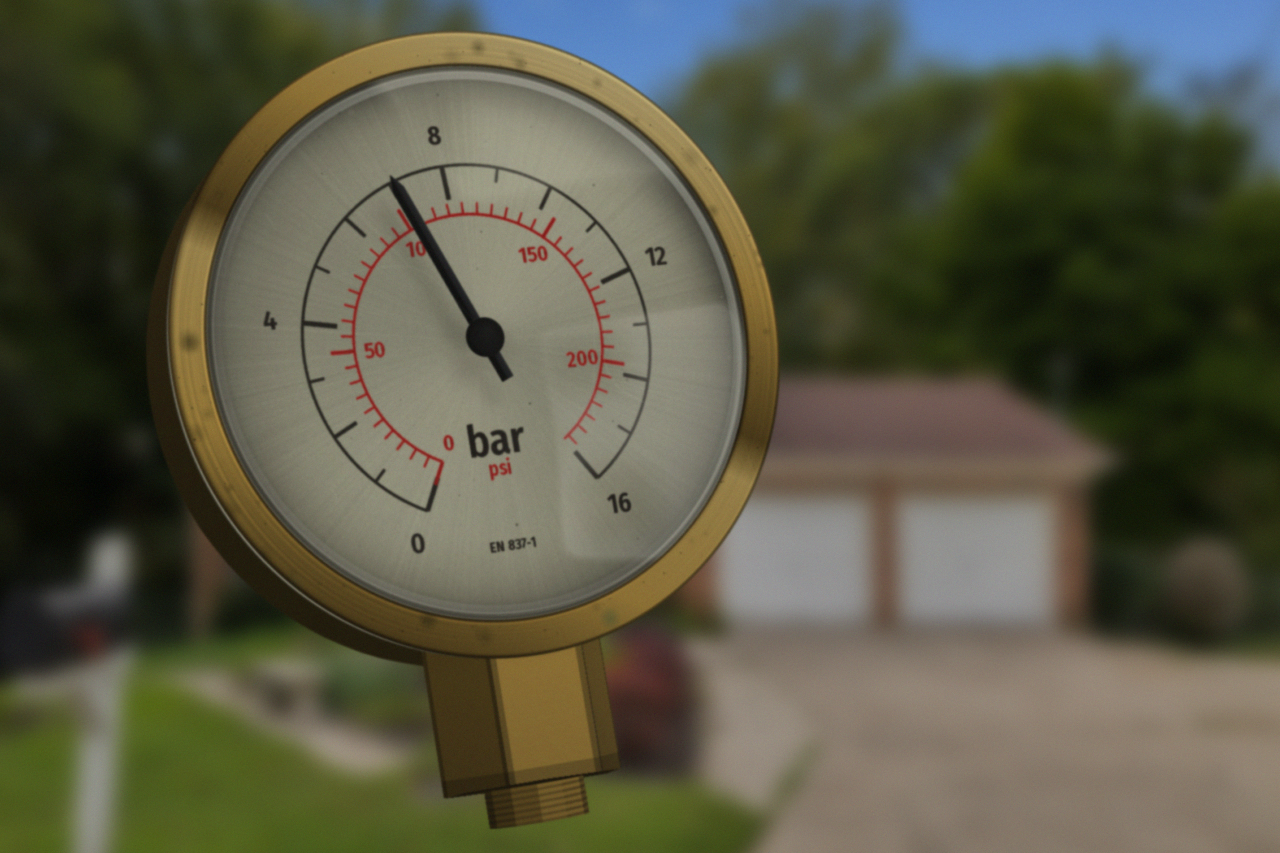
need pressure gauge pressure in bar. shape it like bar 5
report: bar 7
